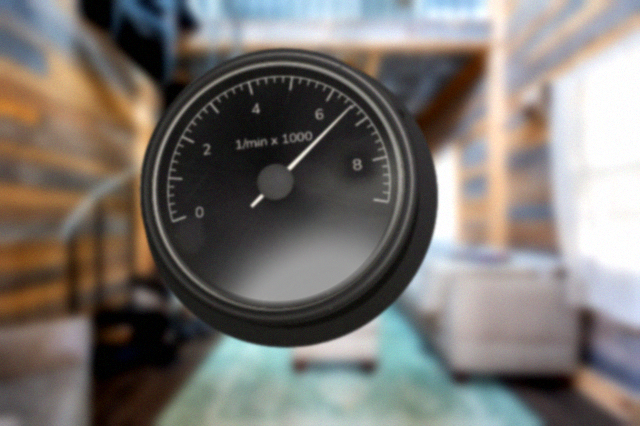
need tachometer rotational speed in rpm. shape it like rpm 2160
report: rpm 6600
